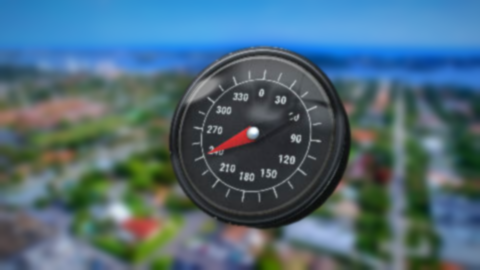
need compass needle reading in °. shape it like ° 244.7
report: ° 240
